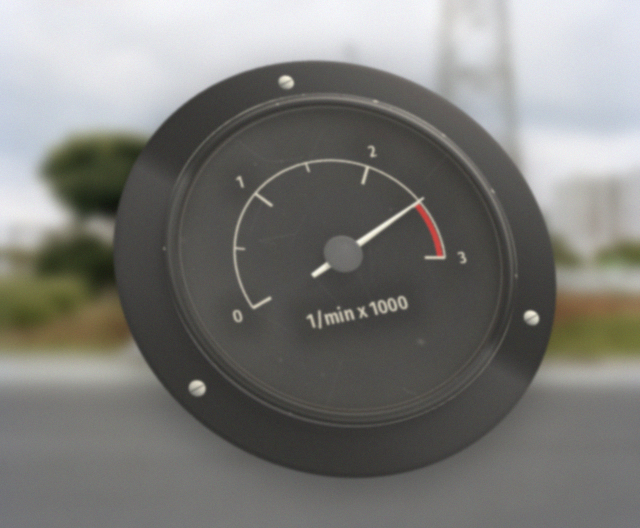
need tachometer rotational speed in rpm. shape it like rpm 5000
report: rpm 2500
